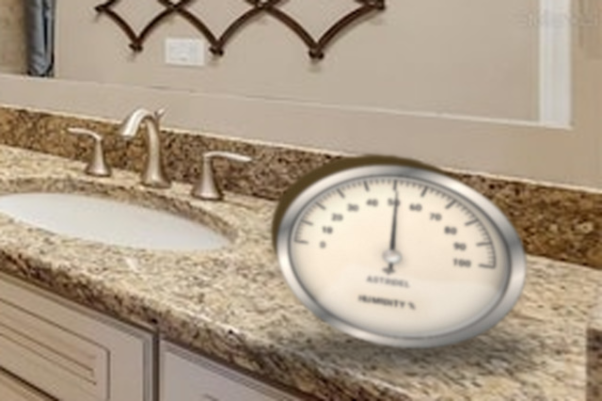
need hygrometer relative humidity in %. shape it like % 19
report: % 50
